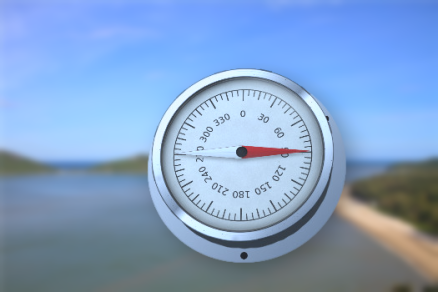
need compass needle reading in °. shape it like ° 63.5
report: ° 90
